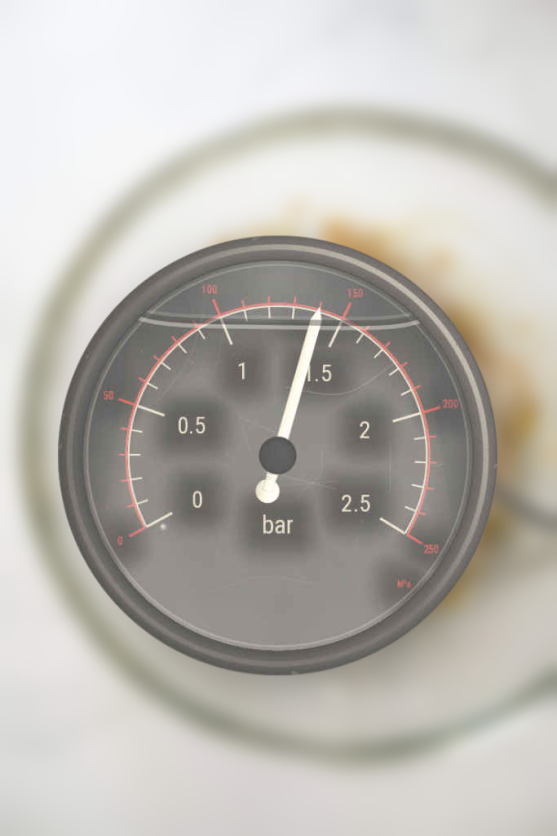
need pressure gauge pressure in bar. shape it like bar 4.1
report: bar 1.4
